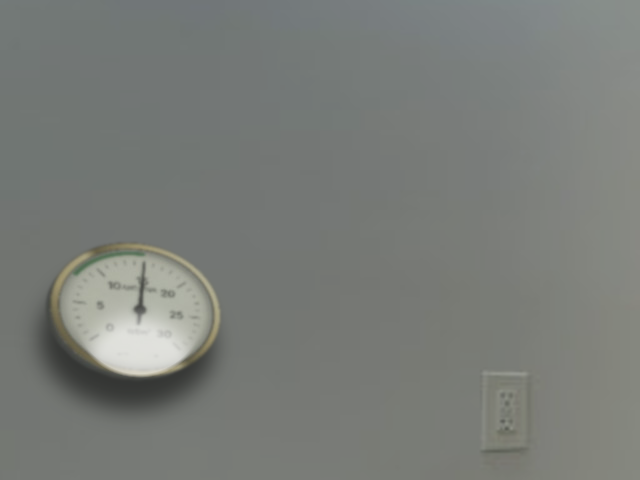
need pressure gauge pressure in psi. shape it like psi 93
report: psi 15
